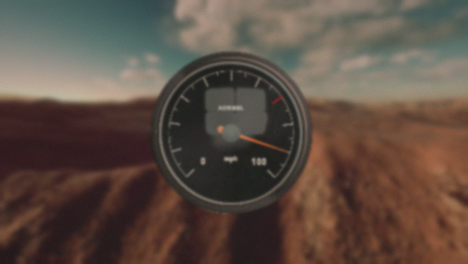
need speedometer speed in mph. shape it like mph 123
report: mph 90
